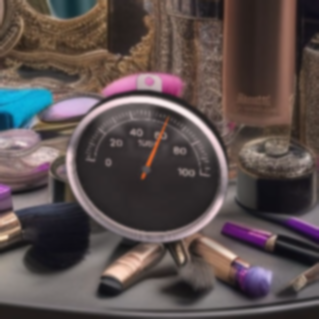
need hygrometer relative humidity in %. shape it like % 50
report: % 60
